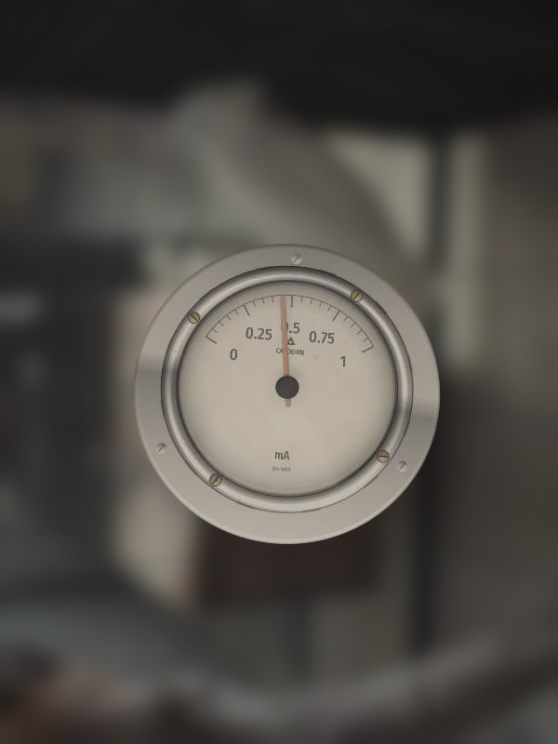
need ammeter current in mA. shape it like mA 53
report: mA 0.45
